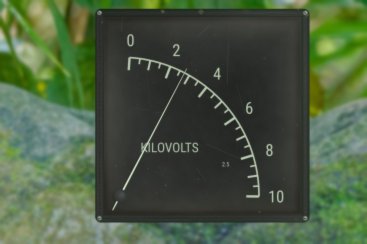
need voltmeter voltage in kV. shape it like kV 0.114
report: kV 2.75
